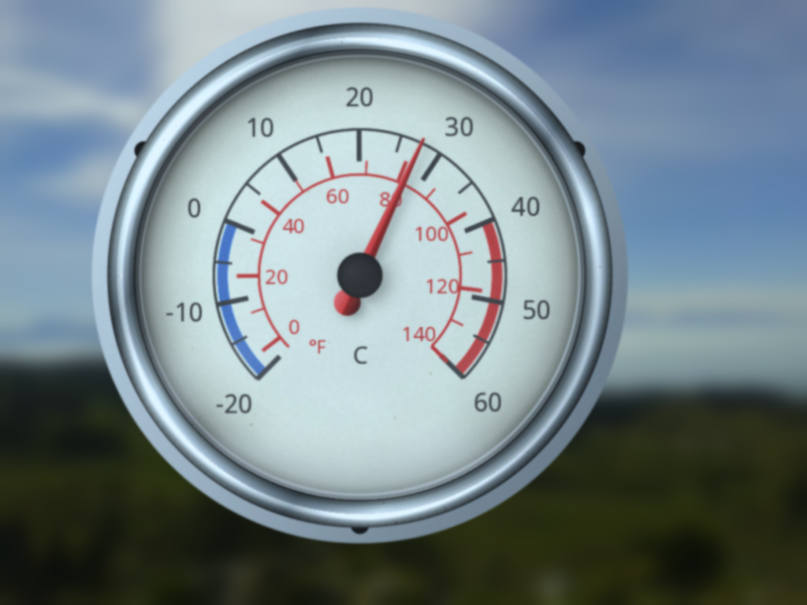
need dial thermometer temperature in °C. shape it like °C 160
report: °C 27.5
